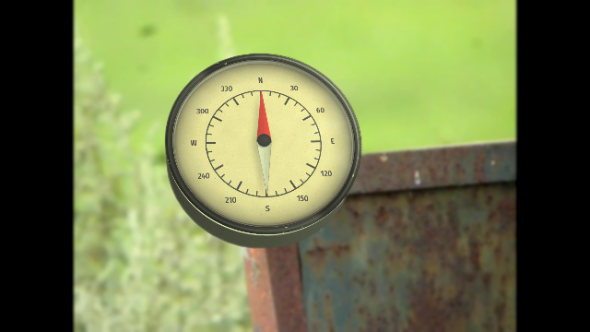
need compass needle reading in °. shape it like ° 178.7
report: ° 0
